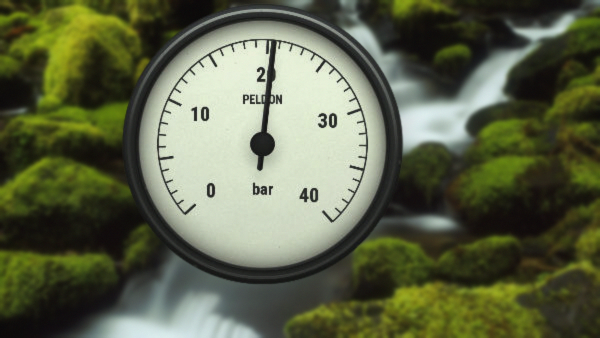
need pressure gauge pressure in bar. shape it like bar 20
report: bar 20.5
